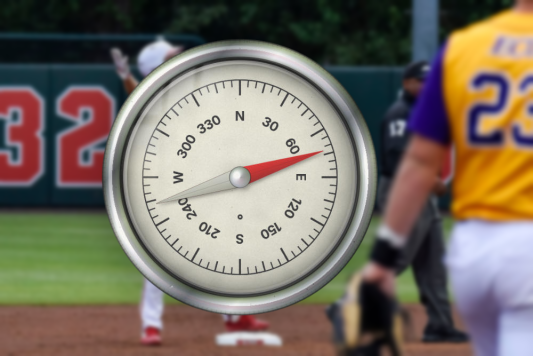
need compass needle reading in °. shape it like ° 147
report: ° 72.5
